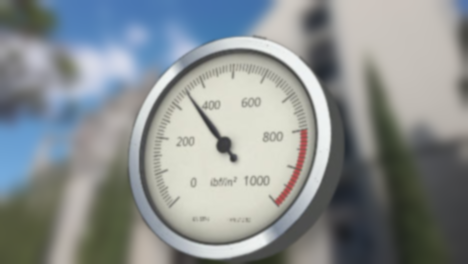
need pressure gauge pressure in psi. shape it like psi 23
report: psi 350
